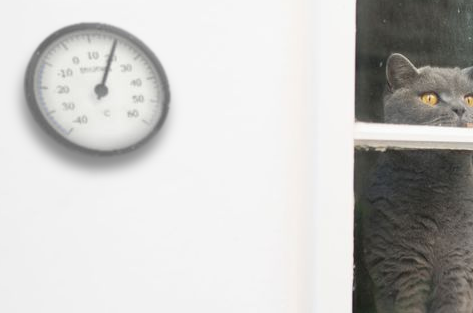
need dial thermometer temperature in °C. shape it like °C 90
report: °C 20
